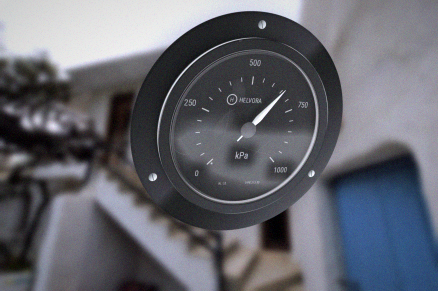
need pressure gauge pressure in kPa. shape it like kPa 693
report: kPa 650
